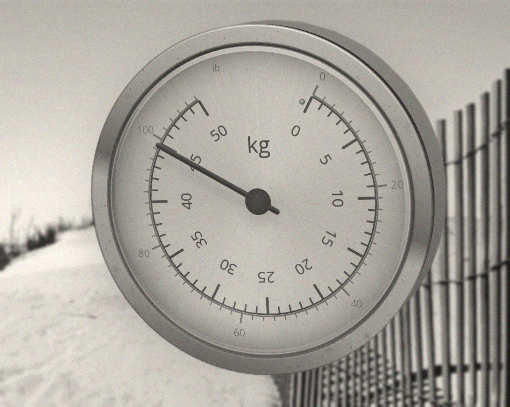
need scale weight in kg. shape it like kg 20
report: kg 45
